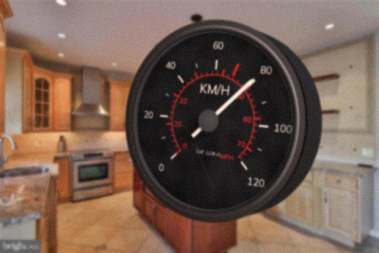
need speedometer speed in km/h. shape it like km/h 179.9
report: km/h 80
